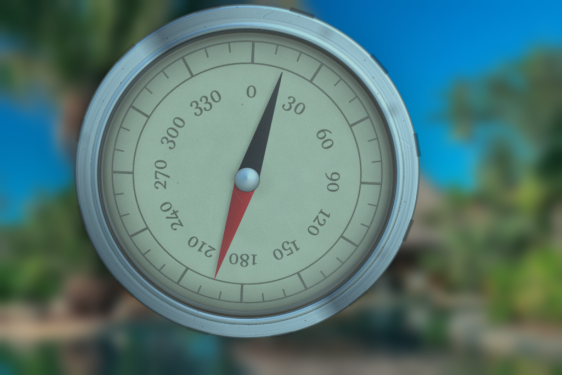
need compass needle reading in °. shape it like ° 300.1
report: ° 195
